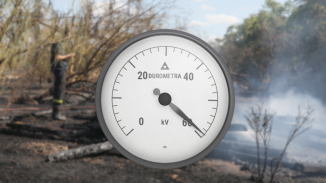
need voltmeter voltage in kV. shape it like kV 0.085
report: kV 59
